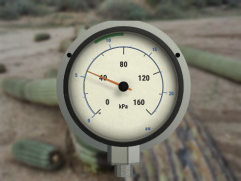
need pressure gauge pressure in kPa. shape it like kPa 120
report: kPa 40
